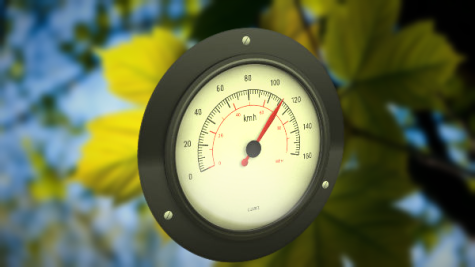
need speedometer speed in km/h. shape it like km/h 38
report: km/h 110
